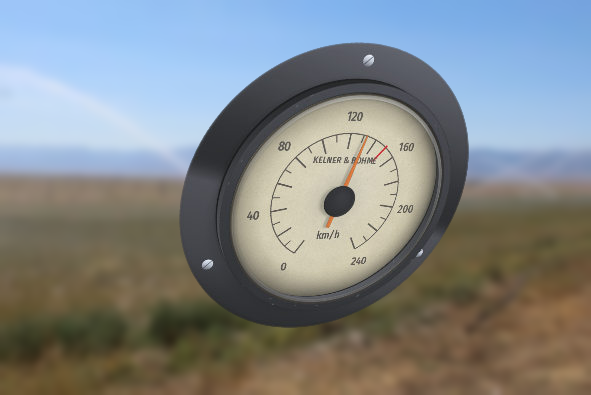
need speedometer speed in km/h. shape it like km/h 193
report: km/h 130
